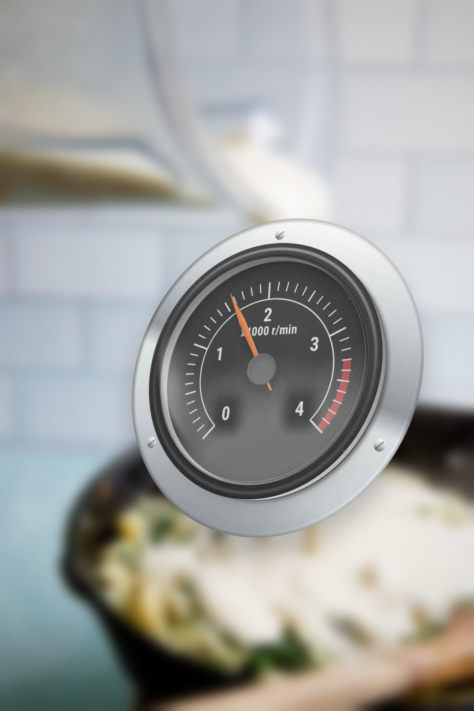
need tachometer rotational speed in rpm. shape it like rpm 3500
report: rpm 1600
